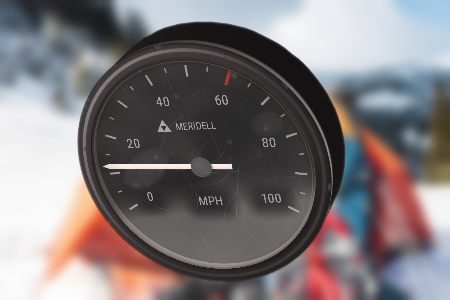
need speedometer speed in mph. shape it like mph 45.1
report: mph 12.5
